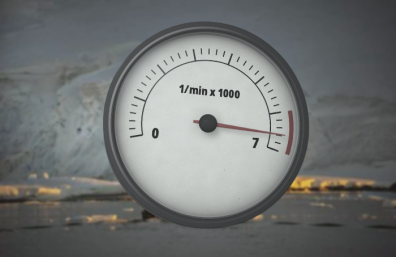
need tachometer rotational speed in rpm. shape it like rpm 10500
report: rpm 6600
